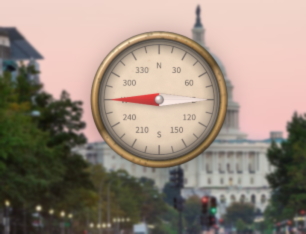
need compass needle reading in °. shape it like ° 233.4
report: ° 270
